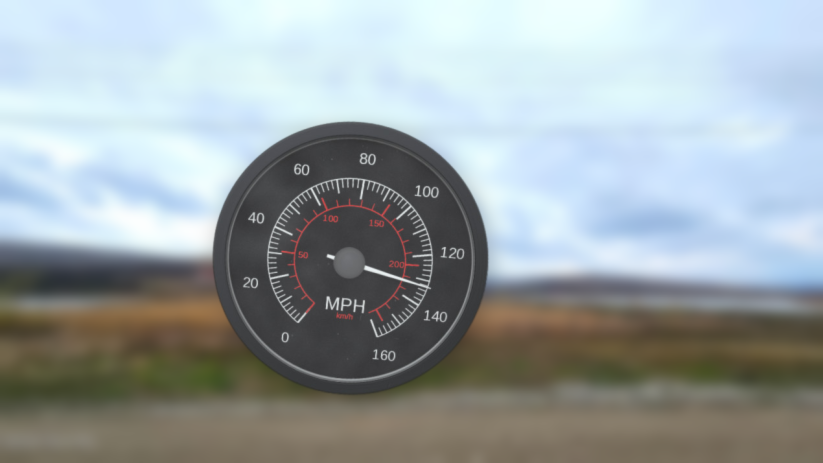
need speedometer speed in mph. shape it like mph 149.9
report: mph 132
